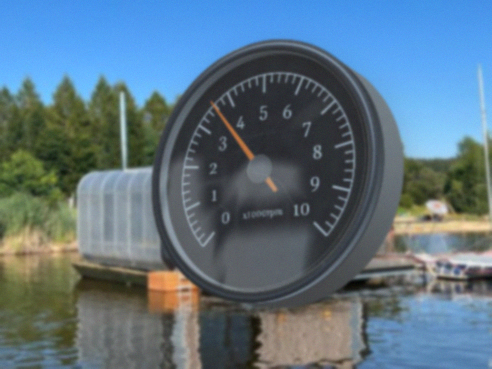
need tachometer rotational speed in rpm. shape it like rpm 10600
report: rpm 3600
